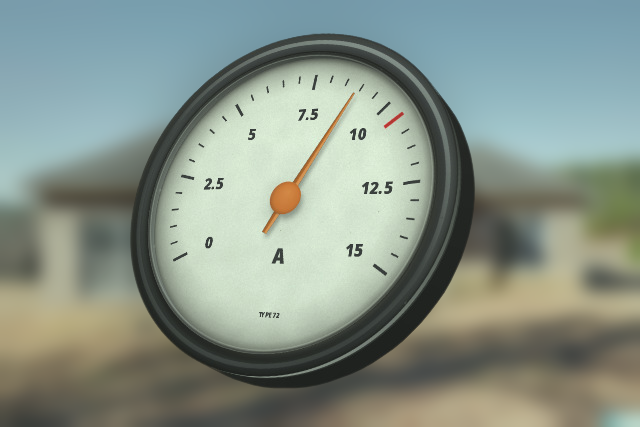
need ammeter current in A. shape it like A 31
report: A 9
